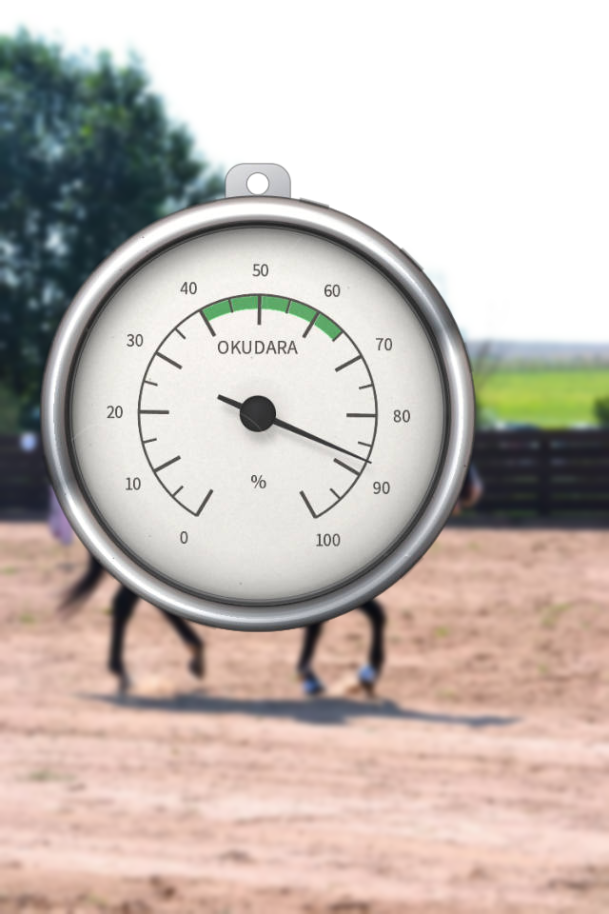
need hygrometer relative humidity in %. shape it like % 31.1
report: % 87.5
